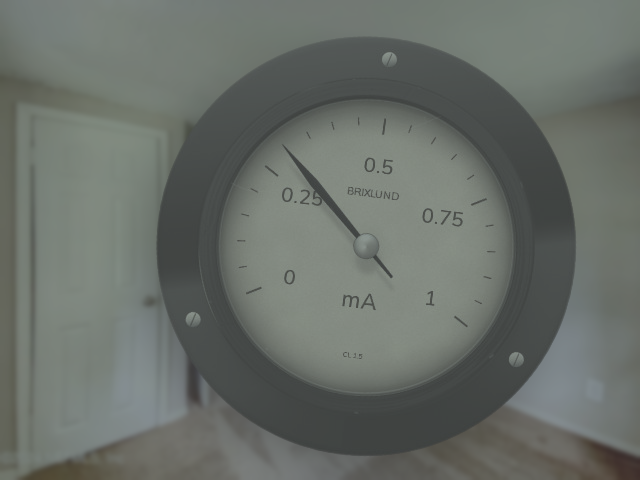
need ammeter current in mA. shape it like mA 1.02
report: mA 0.3
